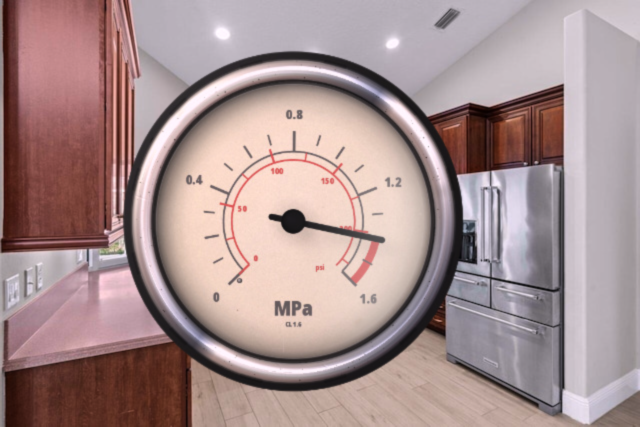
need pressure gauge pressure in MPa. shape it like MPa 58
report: MPa 1.4
